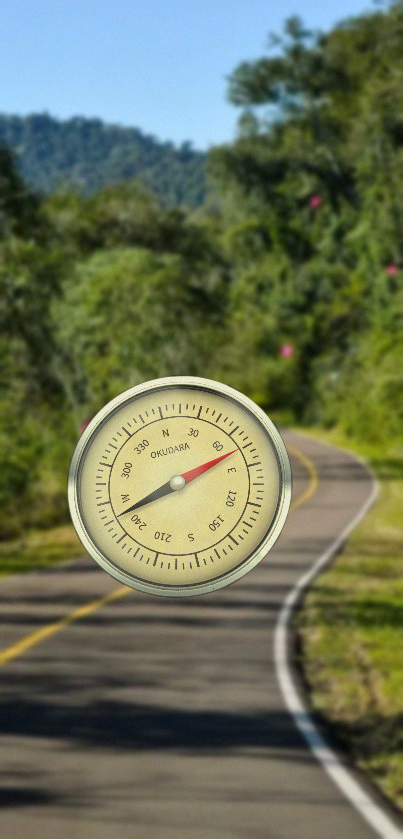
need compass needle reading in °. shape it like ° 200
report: ° 75
